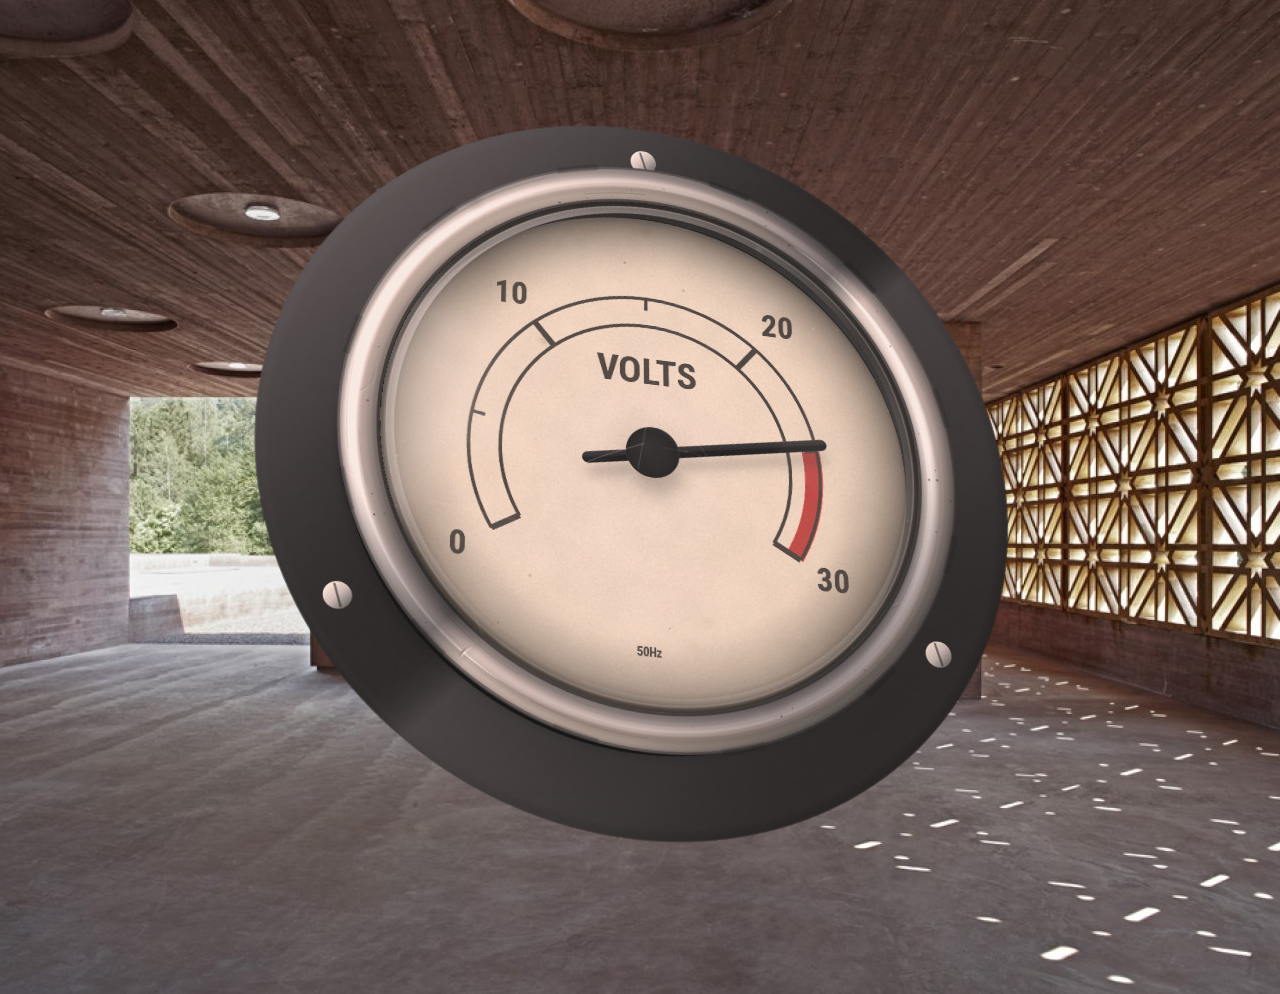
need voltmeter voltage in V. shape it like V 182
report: V 25
